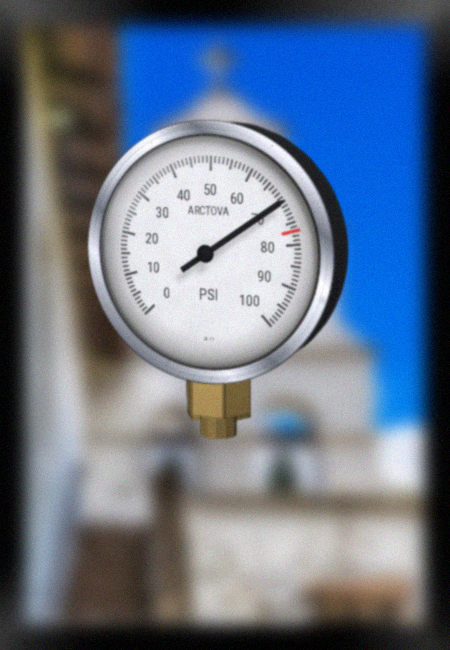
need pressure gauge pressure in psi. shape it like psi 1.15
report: psi 70
